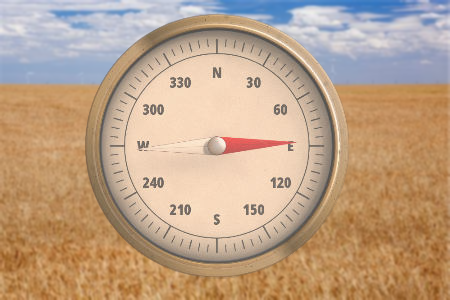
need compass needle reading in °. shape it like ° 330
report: ° 87.5
